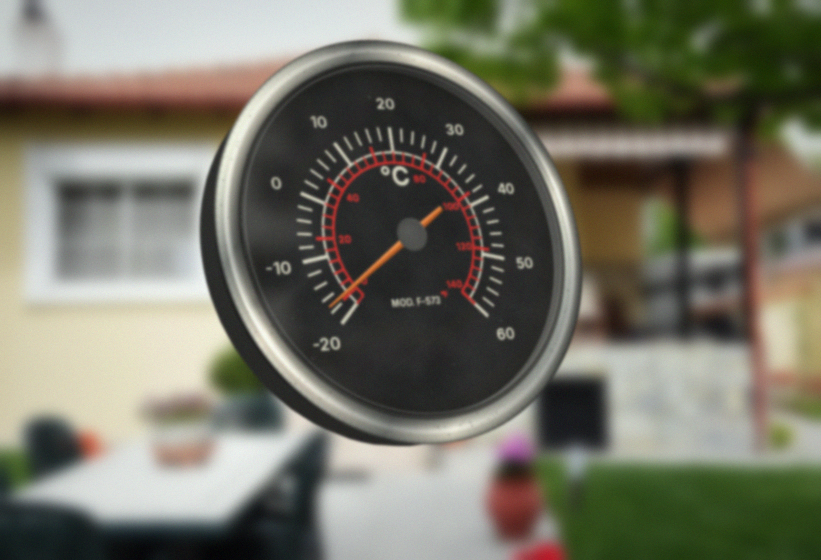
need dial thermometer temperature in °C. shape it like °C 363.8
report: °C -17
